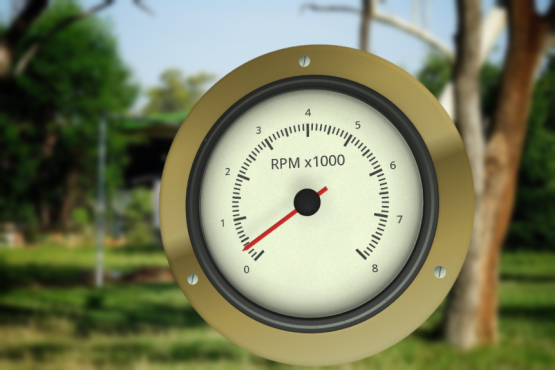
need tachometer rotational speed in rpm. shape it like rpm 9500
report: rpm 300
